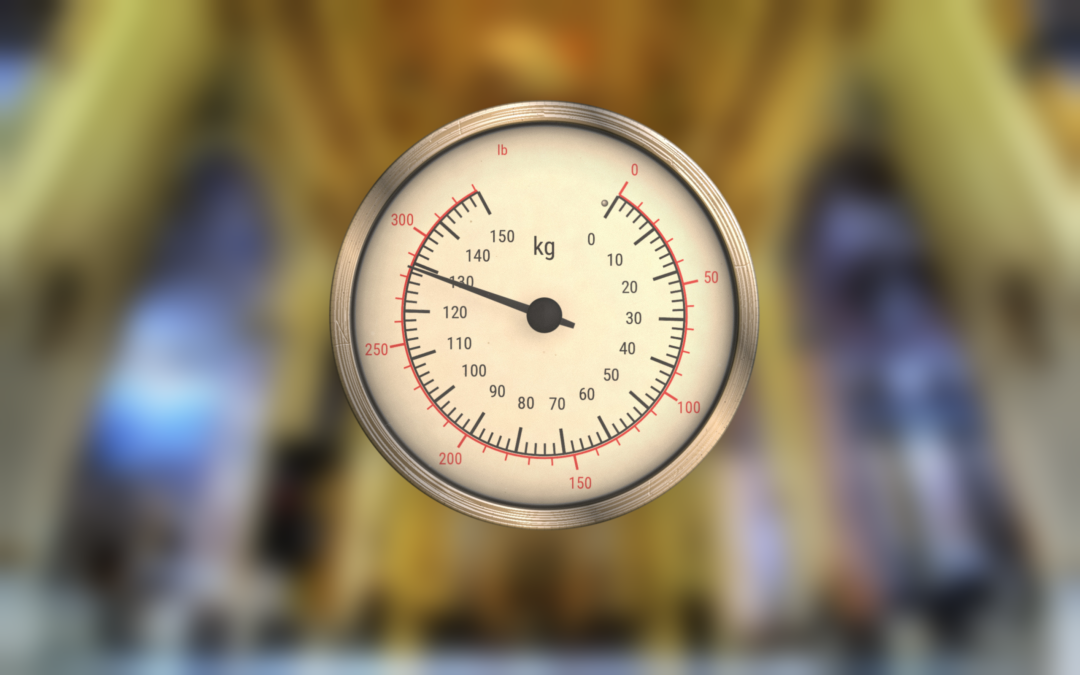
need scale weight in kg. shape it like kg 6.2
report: kg 129
